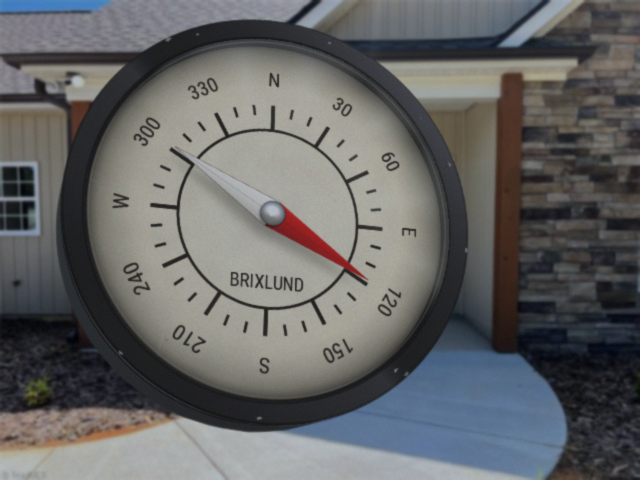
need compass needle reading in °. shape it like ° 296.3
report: ° 120
